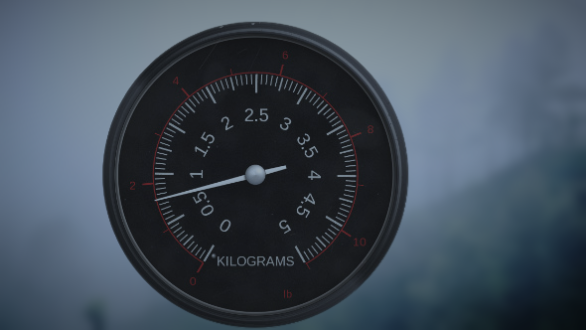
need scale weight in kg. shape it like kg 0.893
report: kg 0.75
